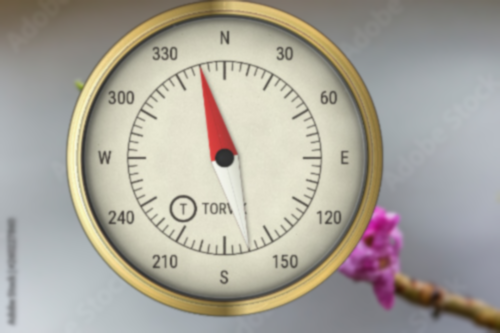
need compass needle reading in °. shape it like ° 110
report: ° 345
